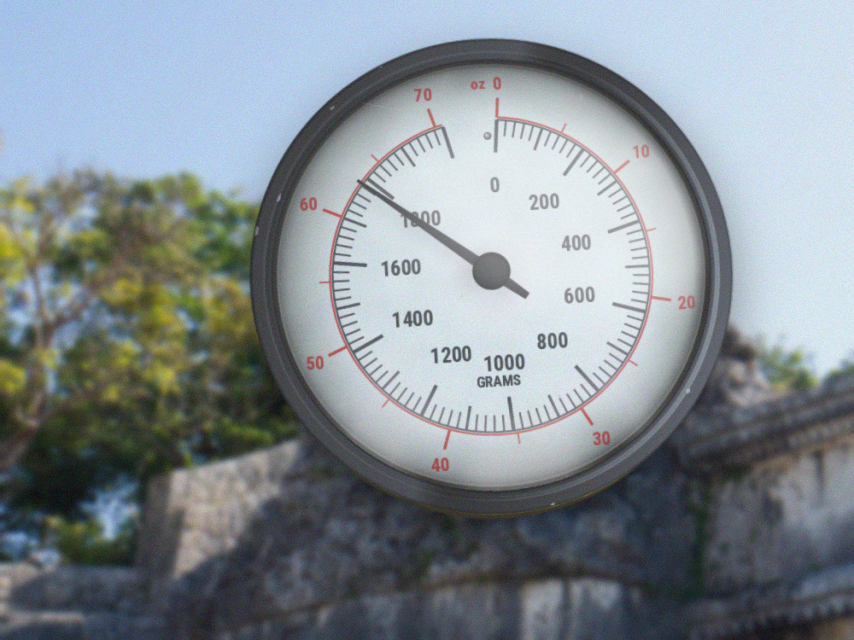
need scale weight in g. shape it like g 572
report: g 1780
